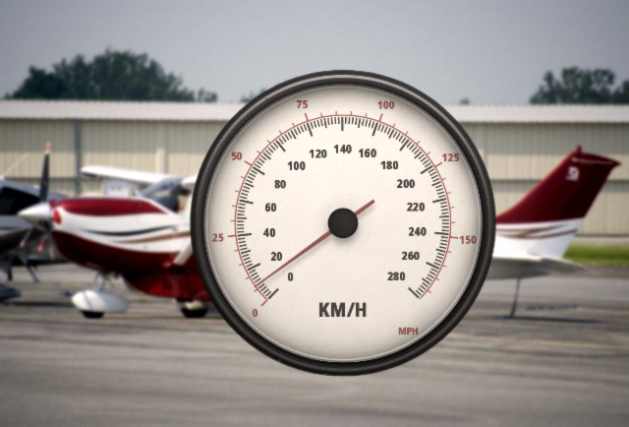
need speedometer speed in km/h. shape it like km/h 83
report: km/h 10
